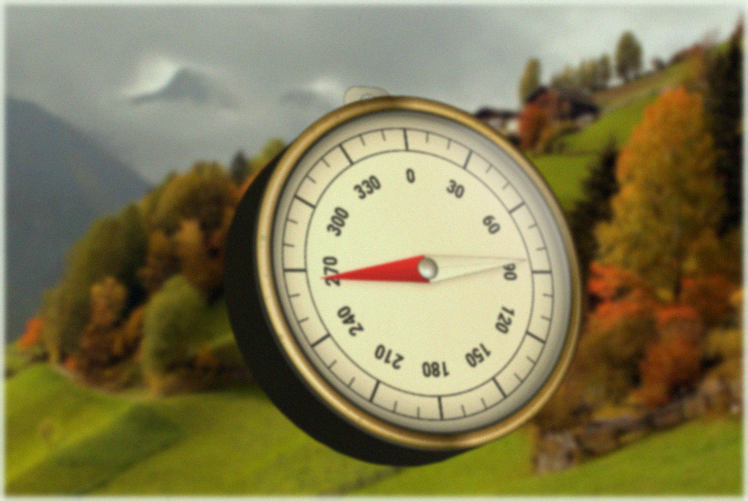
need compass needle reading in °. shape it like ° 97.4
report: ° 265
